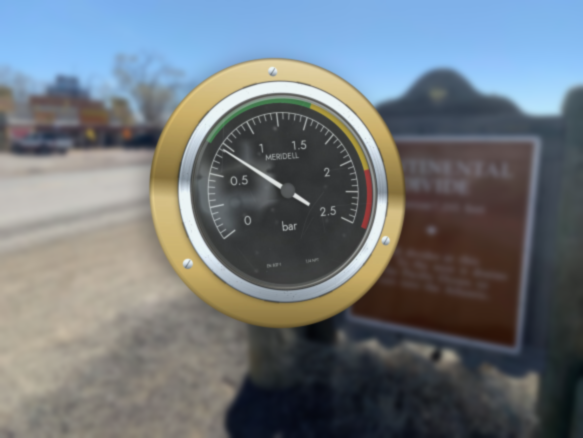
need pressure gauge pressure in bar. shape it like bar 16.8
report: bar 0.7
